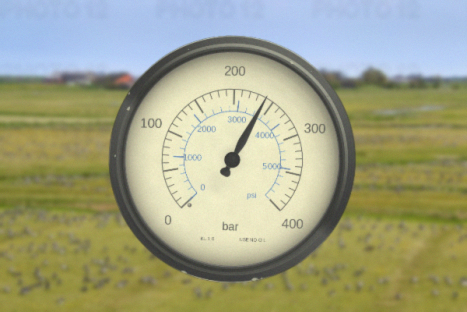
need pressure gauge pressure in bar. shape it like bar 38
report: bar 240
